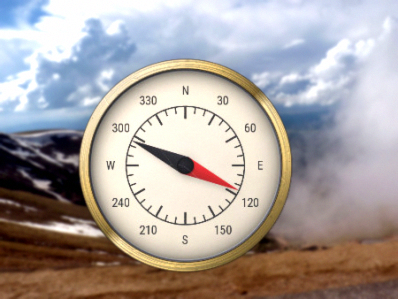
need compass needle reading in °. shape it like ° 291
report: ° 115
